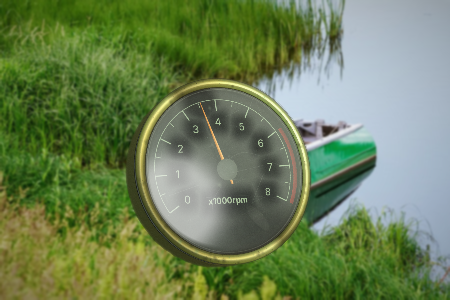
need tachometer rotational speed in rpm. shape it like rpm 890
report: rpm 3500
